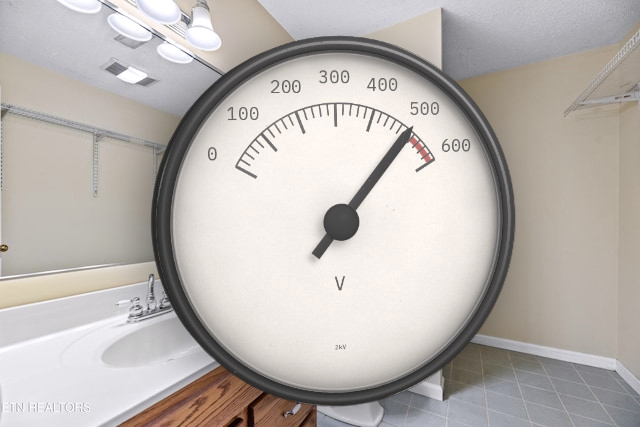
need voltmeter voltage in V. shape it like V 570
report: V 500
